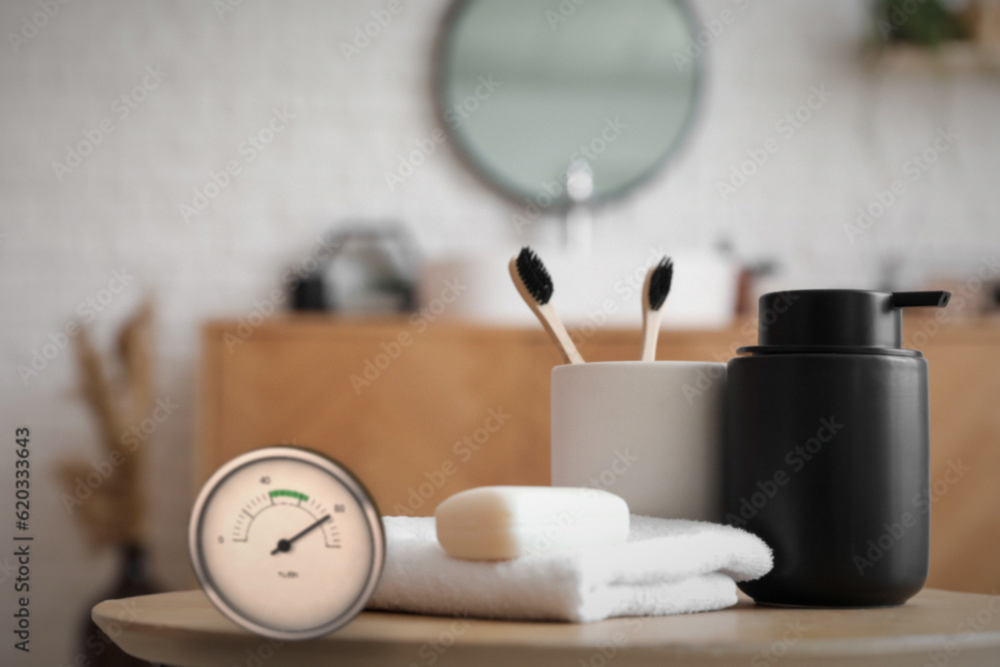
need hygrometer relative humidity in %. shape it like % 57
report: % 80
